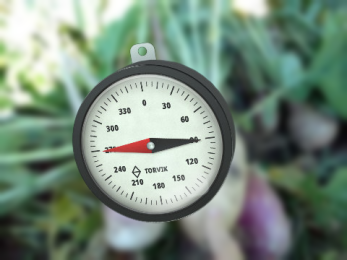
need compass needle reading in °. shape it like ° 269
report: ° 270
